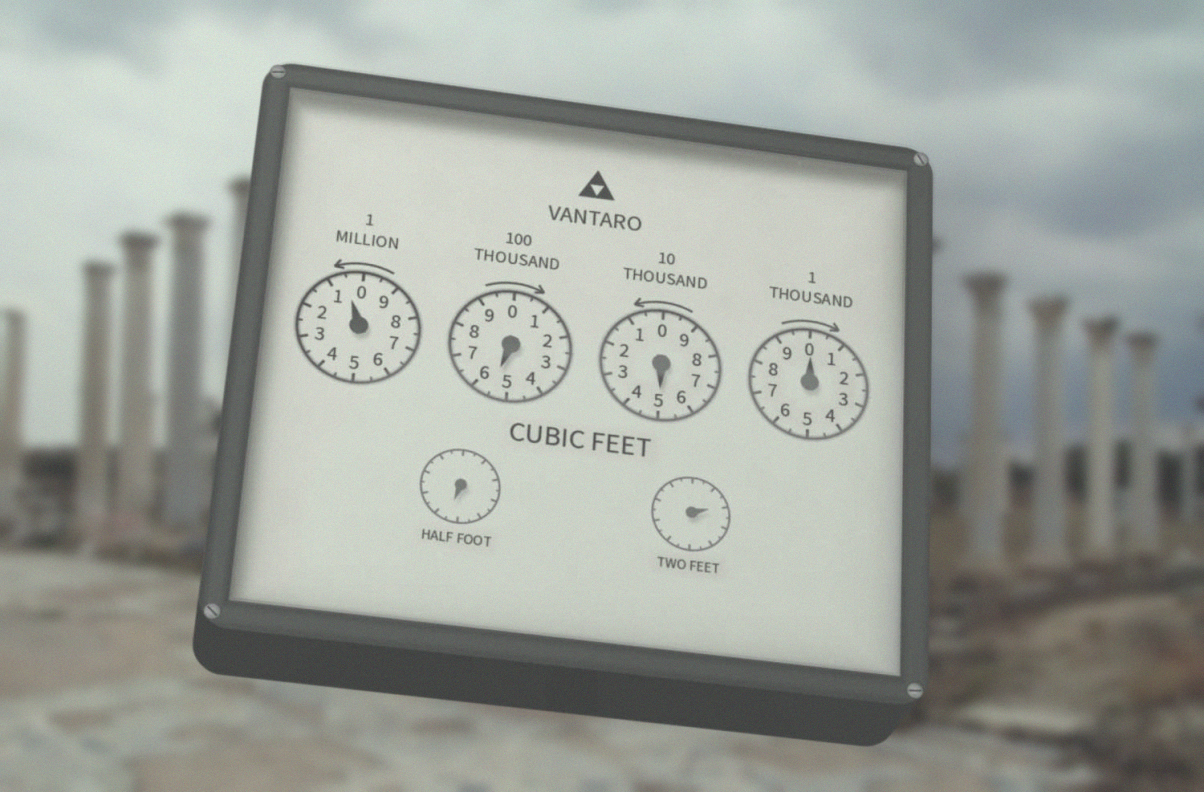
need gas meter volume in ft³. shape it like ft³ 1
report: ft³ 55000
